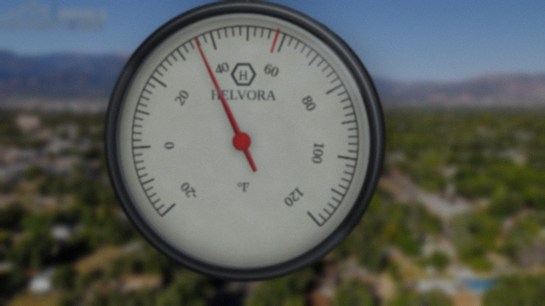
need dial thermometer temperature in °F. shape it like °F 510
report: °F 36
